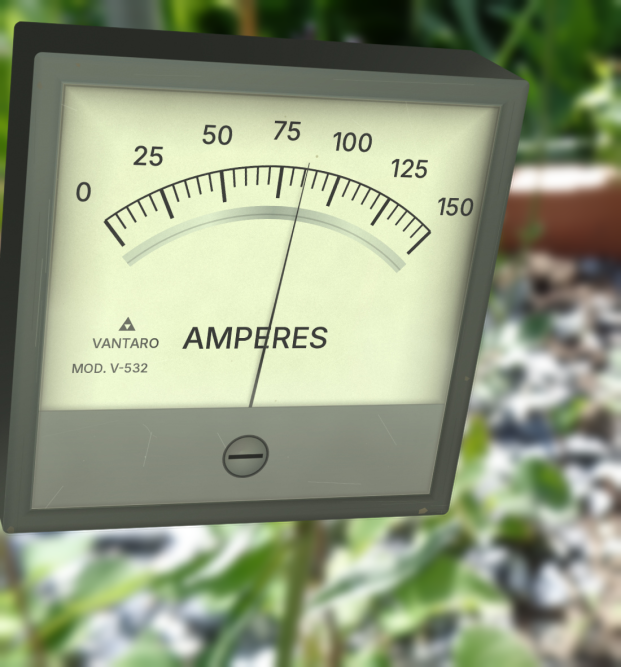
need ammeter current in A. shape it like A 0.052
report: A 85
